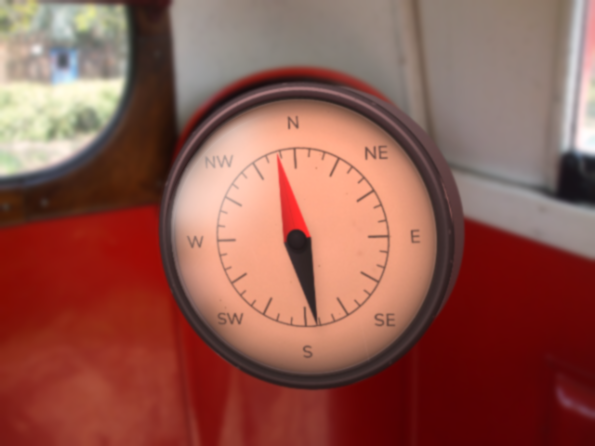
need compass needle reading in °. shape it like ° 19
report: ° 350
